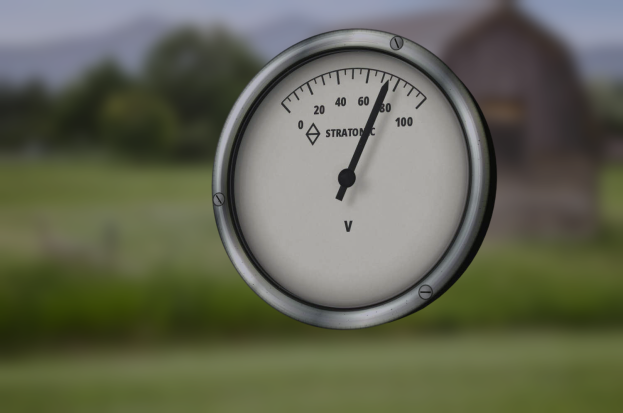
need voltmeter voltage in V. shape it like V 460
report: V 75
